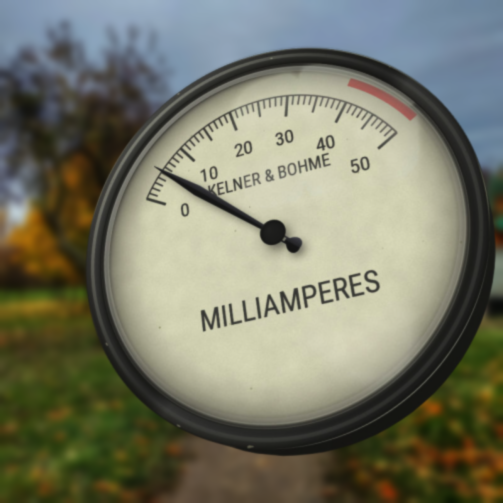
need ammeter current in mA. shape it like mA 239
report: mA 5
